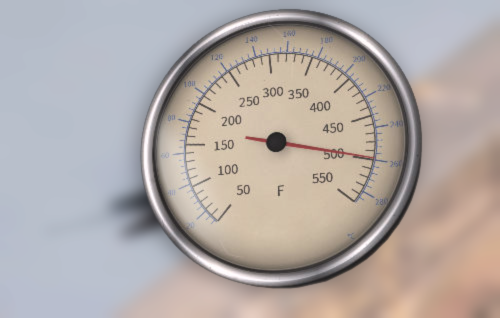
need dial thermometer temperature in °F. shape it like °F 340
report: °F 500
